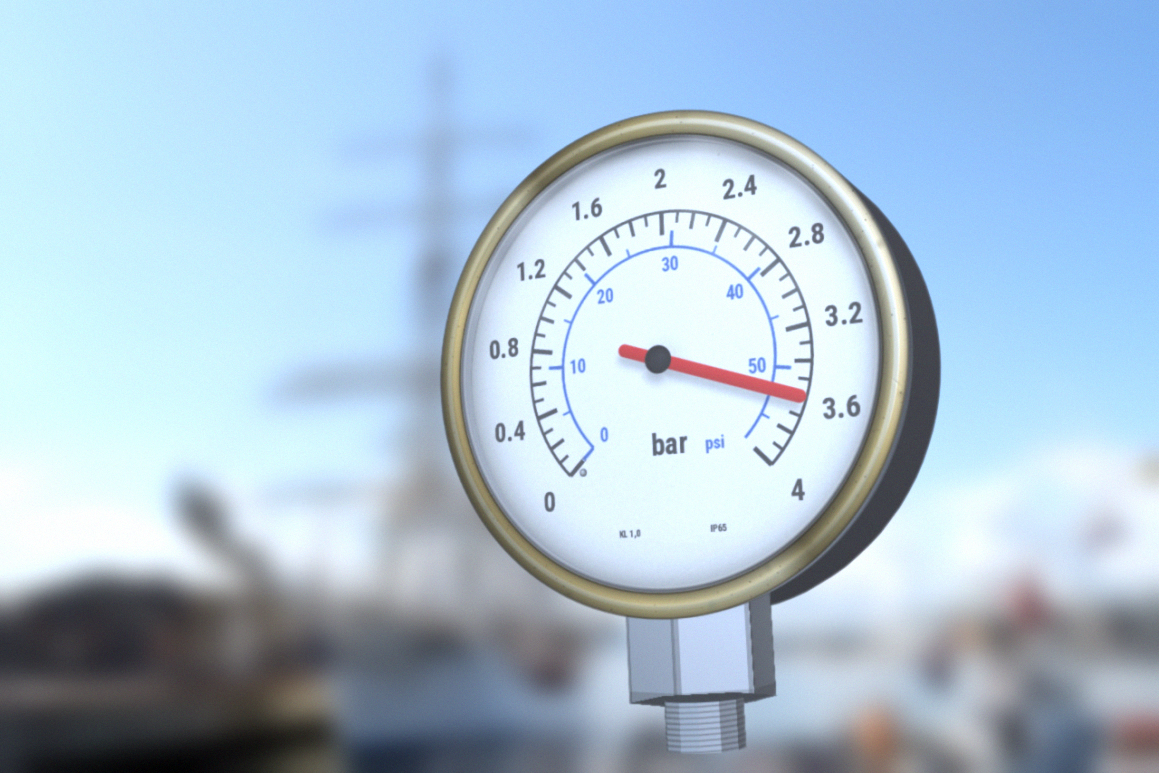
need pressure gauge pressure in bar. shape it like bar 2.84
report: bar 3.6
